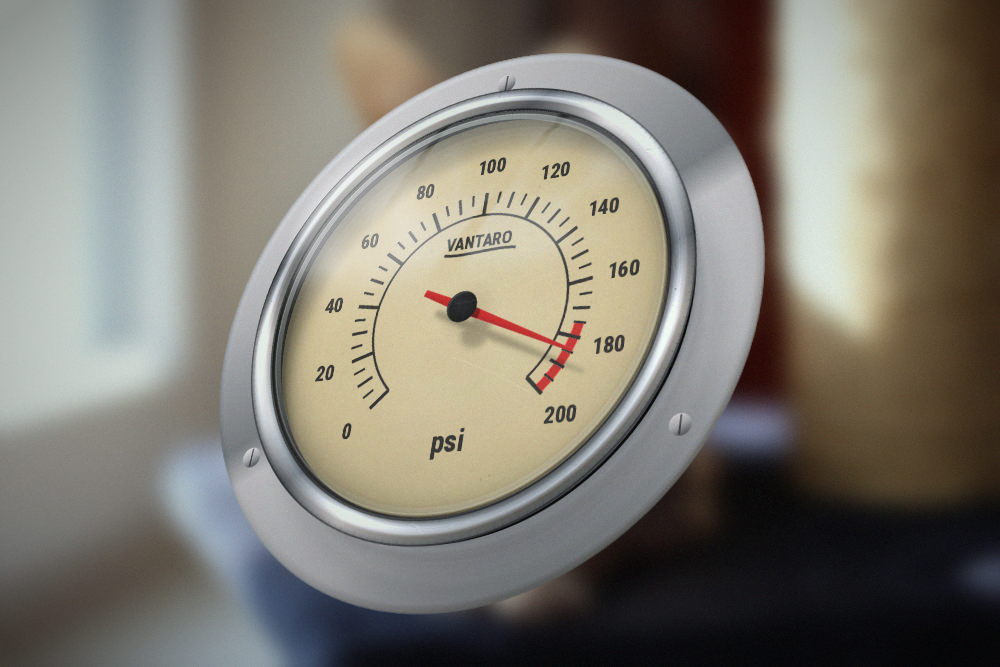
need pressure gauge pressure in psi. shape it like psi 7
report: psi 185
